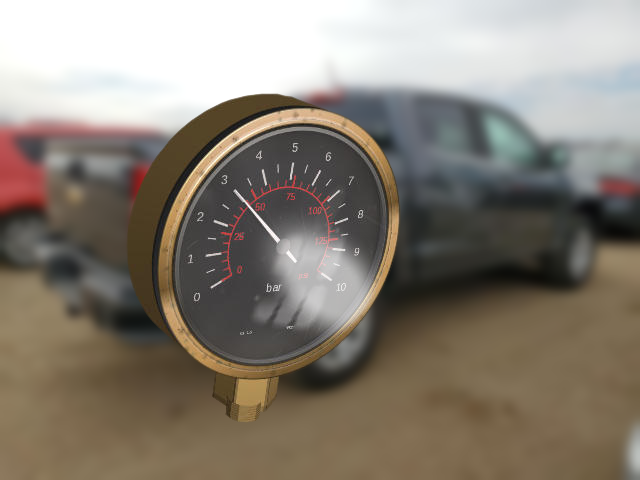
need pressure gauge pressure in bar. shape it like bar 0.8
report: bar 3
